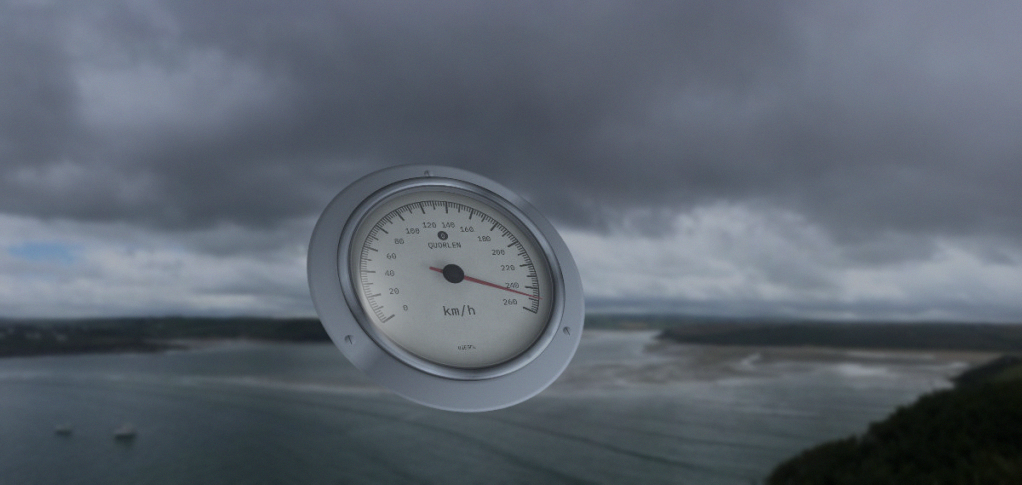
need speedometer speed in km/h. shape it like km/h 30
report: km/h 250
